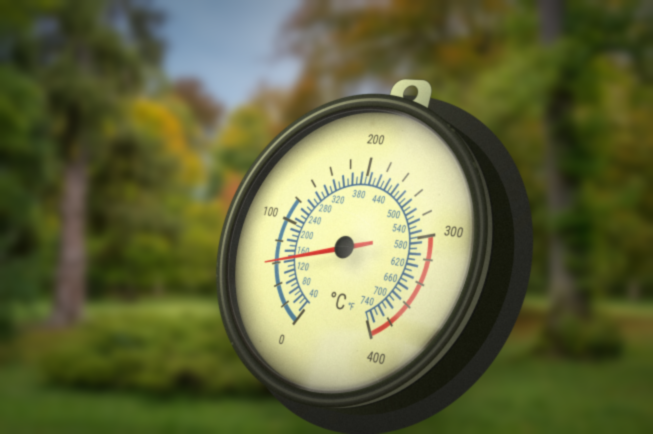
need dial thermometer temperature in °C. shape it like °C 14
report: °C 60
